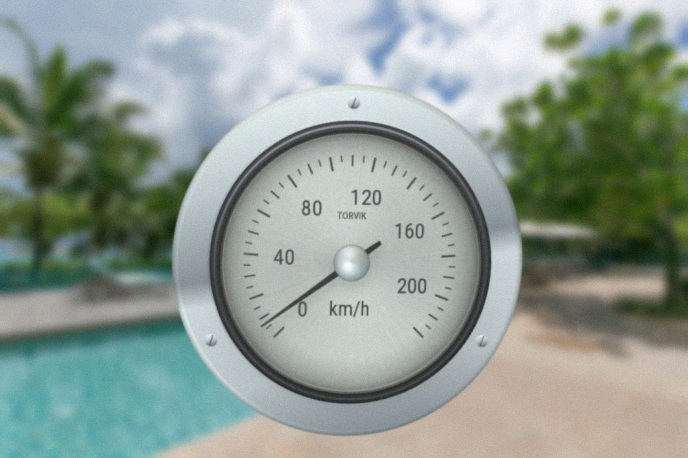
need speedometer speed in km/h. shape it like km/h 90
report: km/h 7.5
